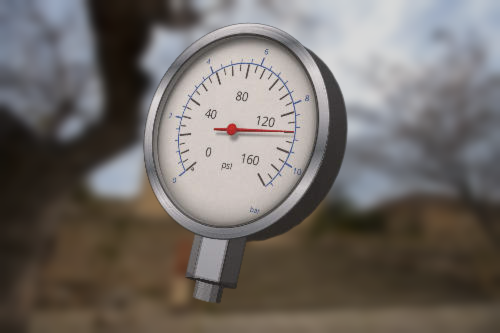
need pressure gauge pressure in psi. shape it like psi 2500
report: psi 130
